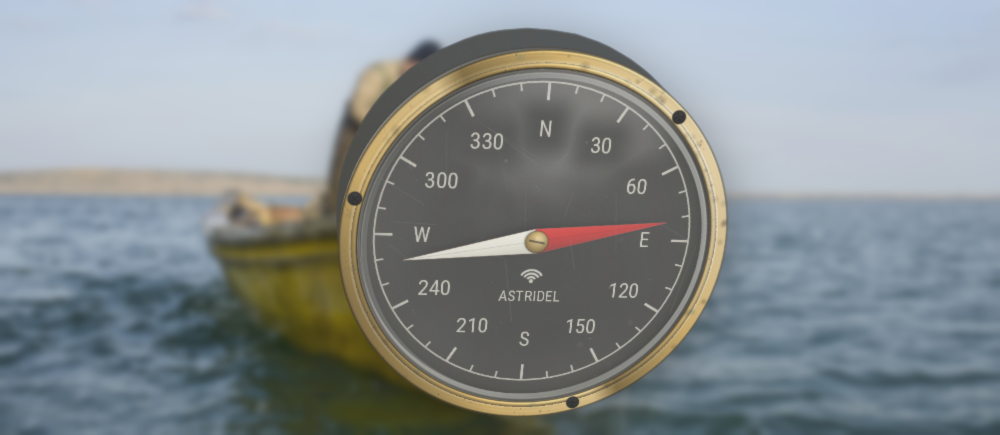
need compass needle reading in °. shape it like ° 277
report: ° 80
